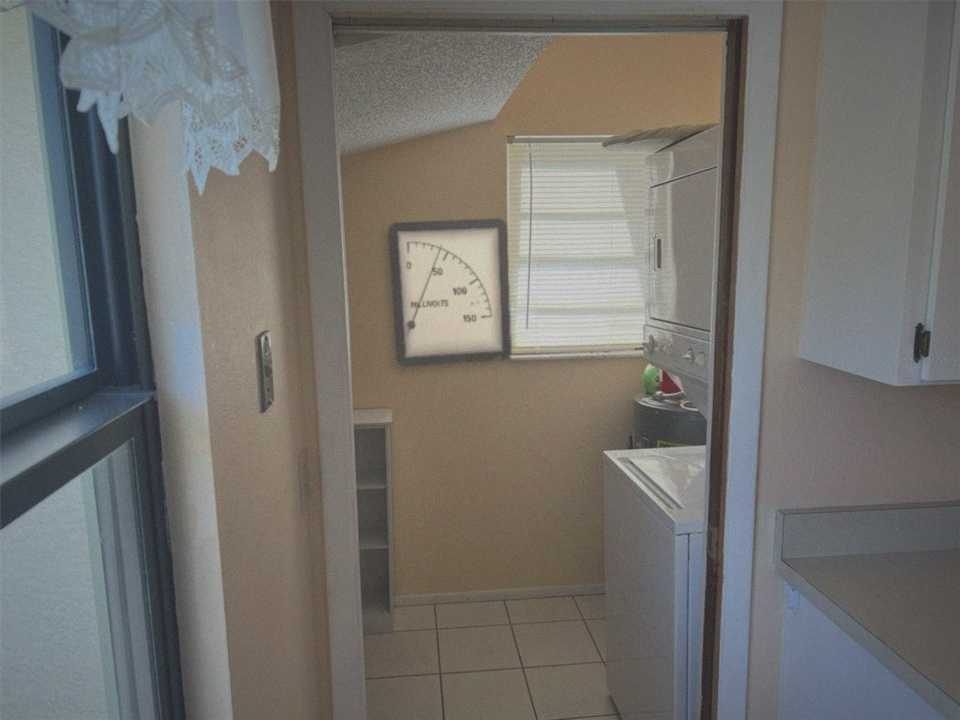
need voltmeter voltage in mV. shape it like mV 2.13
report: mV 40
